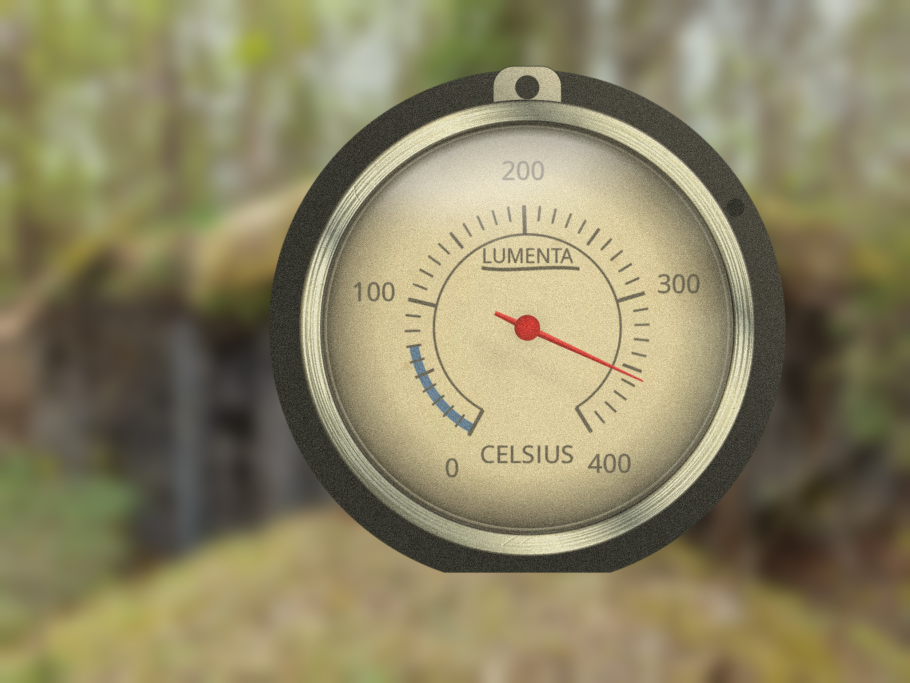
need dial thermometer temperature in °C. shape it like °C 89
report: °C 355
